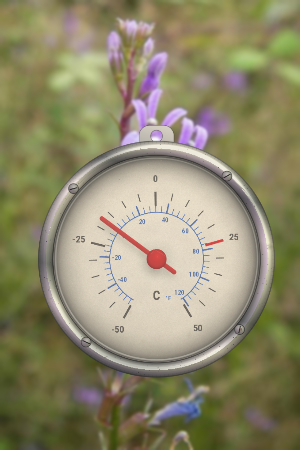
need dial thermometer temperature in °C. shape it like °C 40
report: °C -17.5
